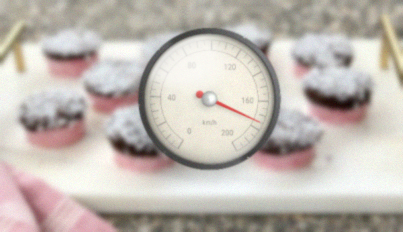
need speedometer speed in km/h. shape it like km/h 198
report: km/h 175
